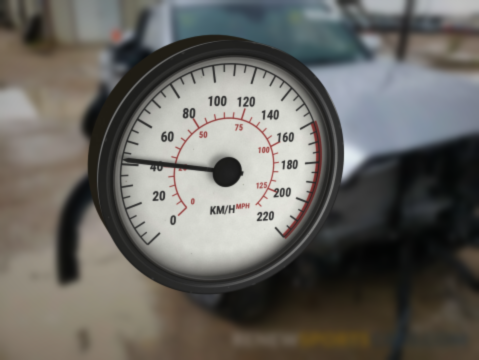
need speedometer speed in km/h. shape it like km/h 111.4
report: km/h 42.5
